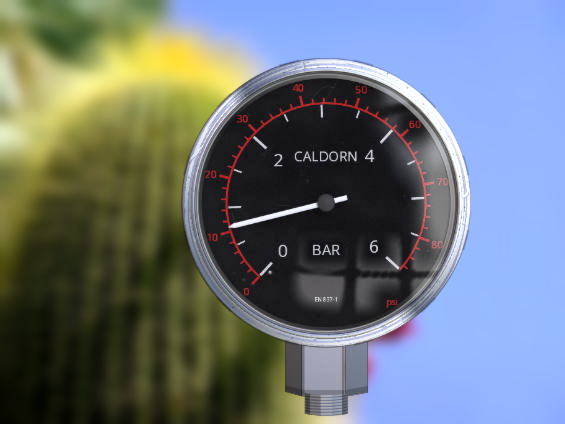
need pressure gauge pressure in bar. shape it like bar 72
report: bar 0.75
